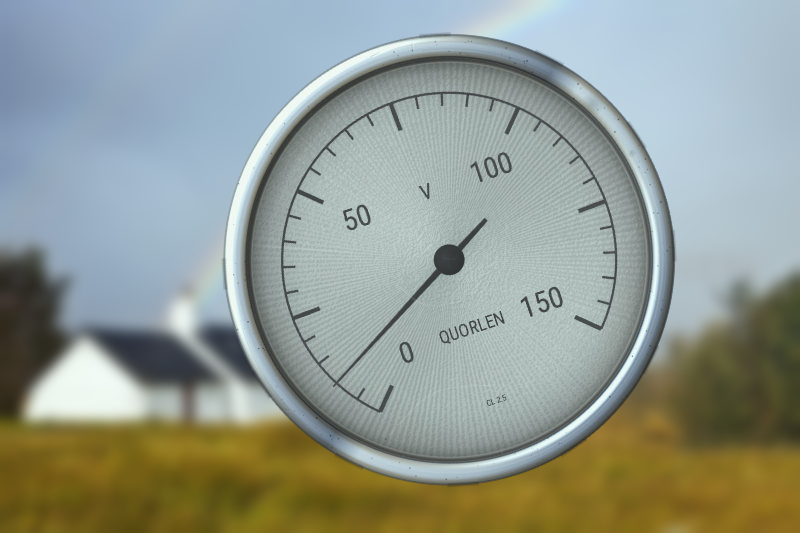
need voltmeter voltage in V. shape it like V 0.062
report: V 10
